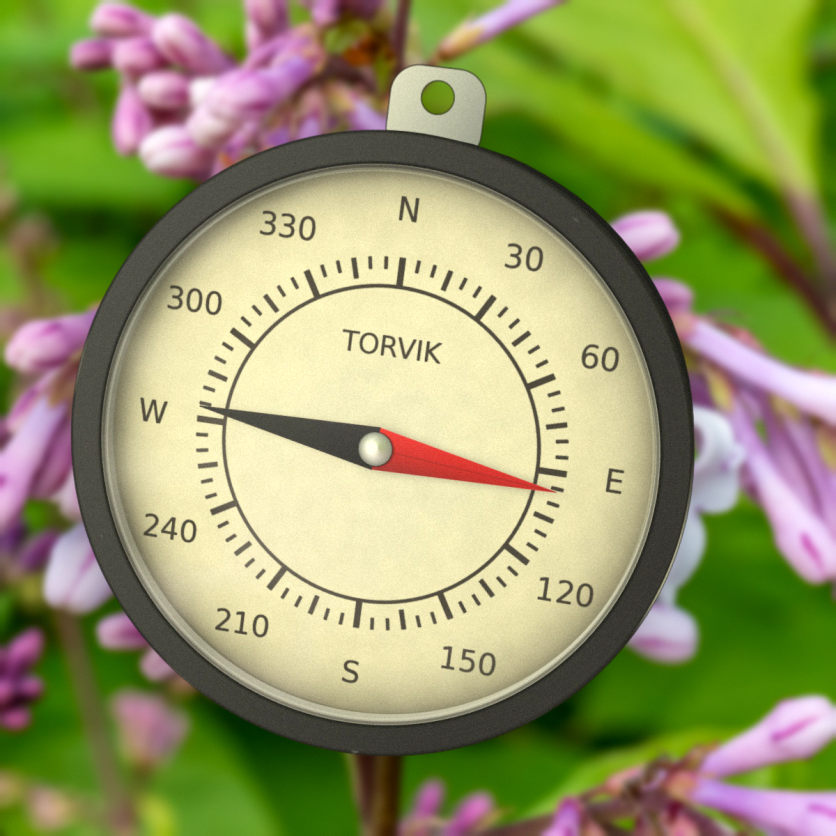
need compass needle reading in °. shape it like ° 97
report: ° 95
